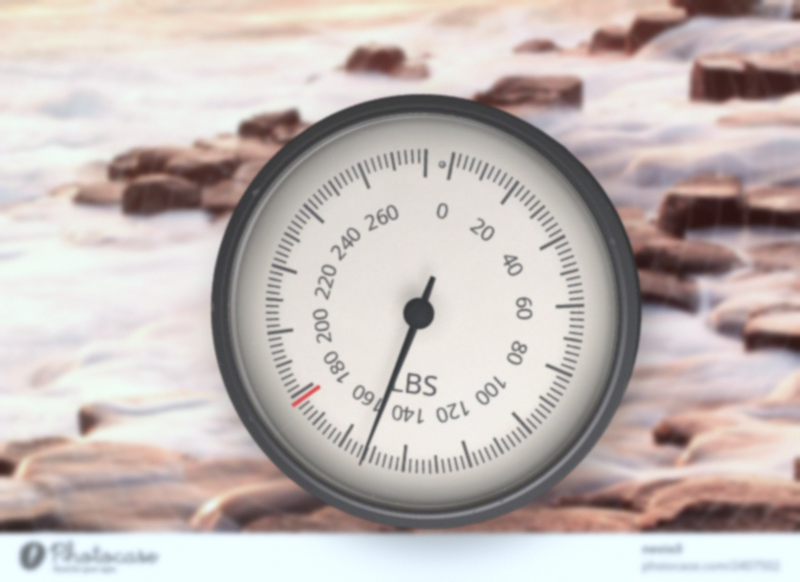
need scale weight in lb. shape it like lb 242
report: lb 152
